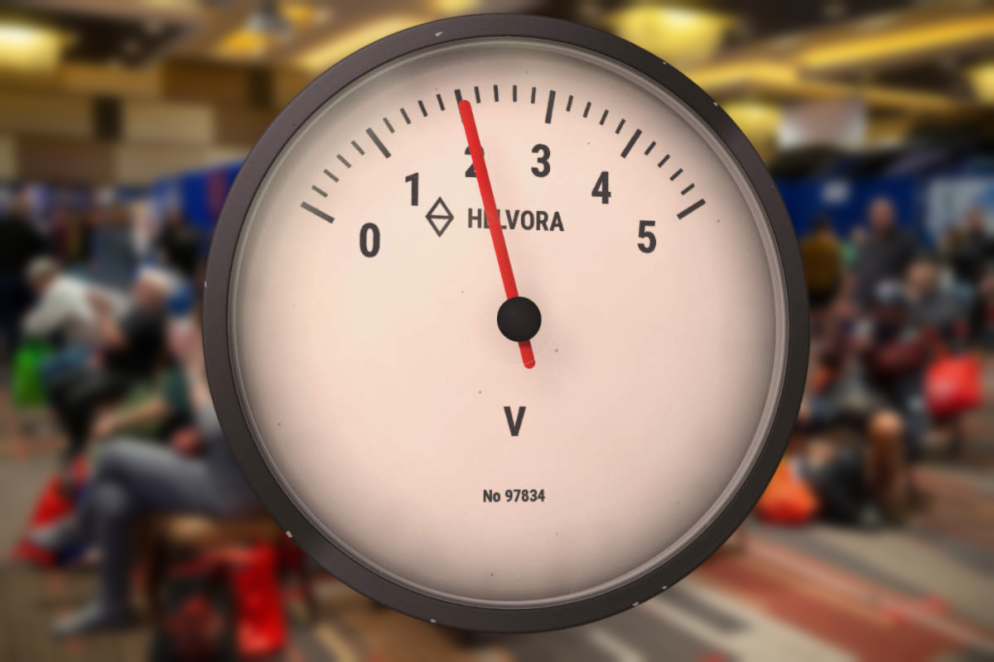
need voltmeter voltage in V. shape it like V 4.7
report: V 2
